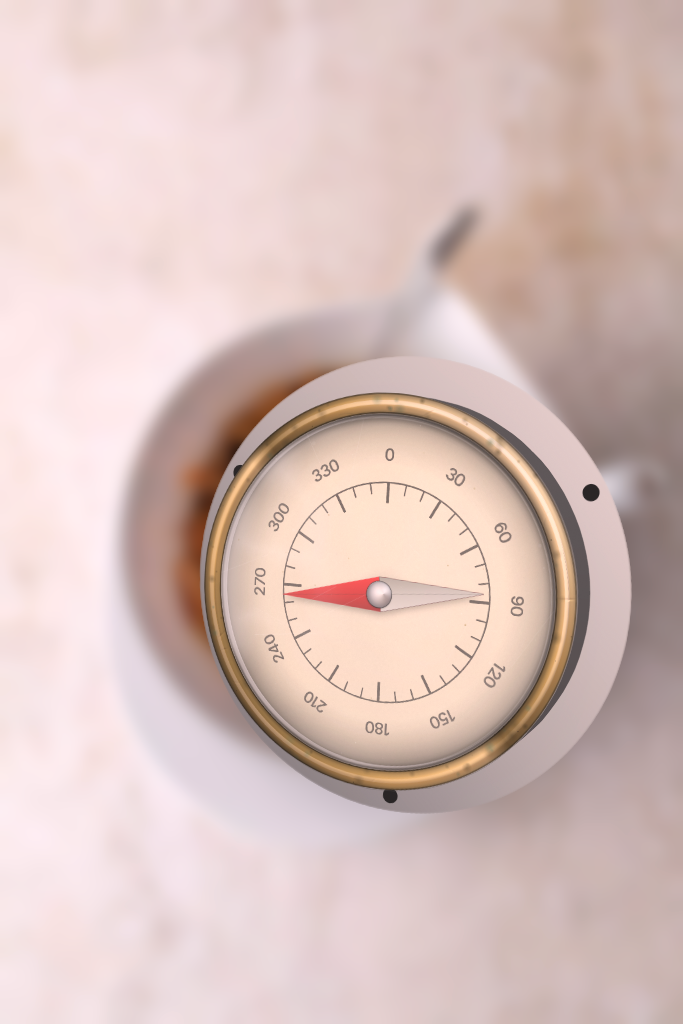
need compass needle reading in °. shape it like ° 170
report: ° 265
